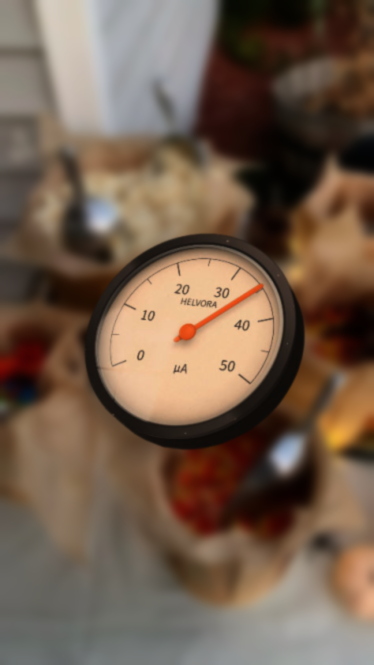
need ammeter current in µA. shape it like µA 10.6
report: µA 35
